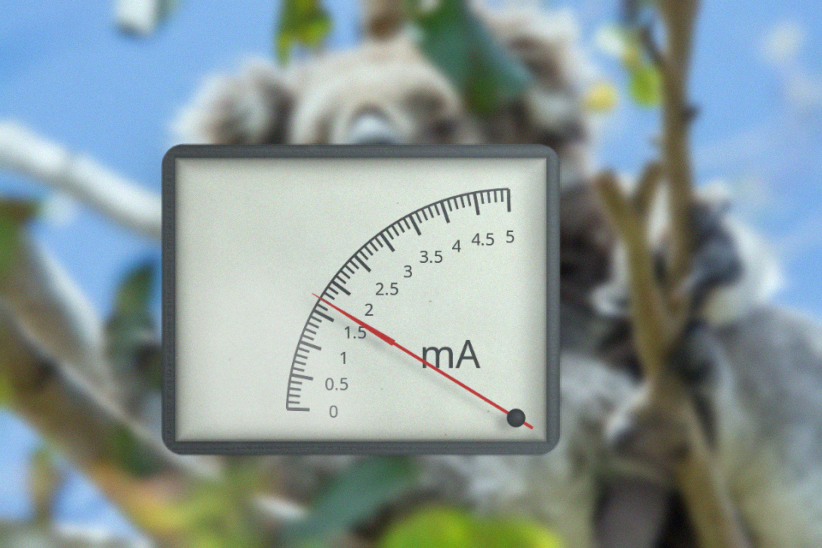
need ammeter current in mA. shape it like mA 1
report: mA 1.7
